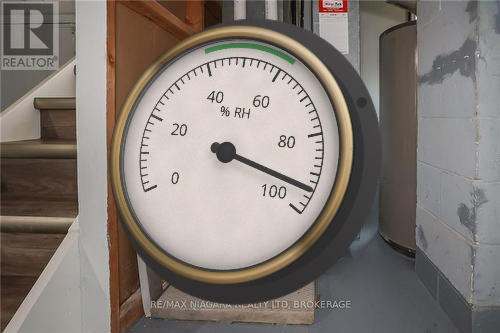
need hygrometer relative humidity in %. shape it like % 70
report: % 94
